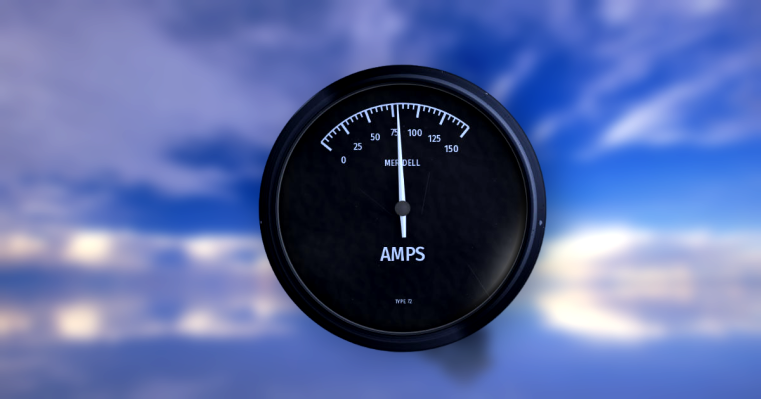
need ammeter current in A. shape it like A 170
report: A 80
